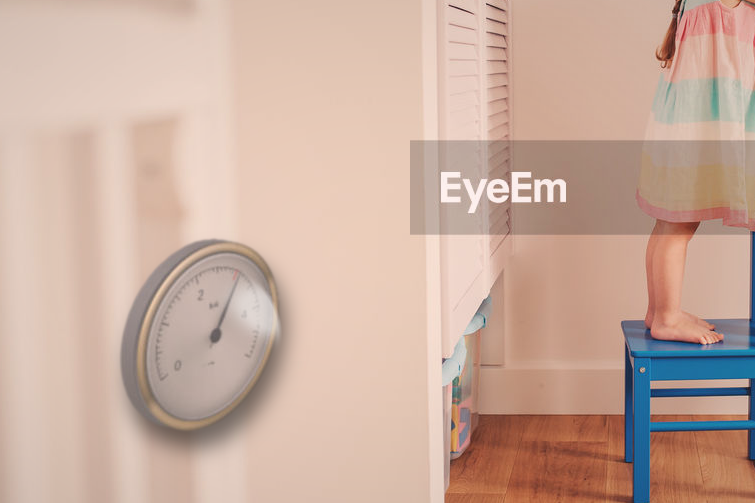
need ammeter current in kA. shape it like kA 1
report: kA 3
